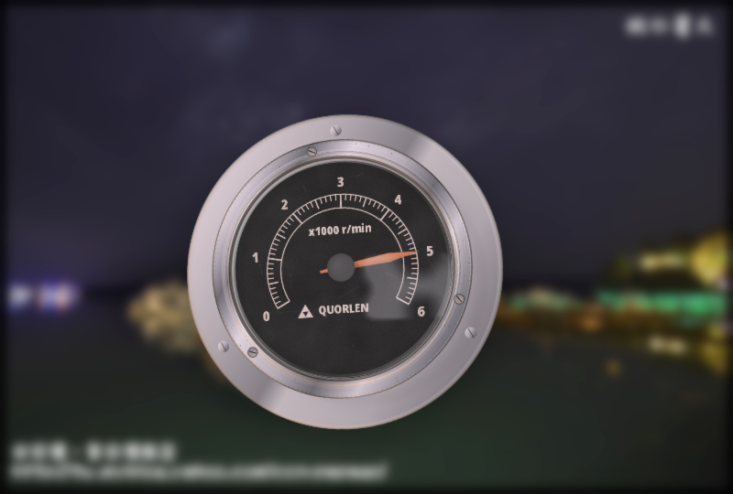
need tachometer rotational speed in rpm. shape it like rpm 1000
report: rpm 5000
